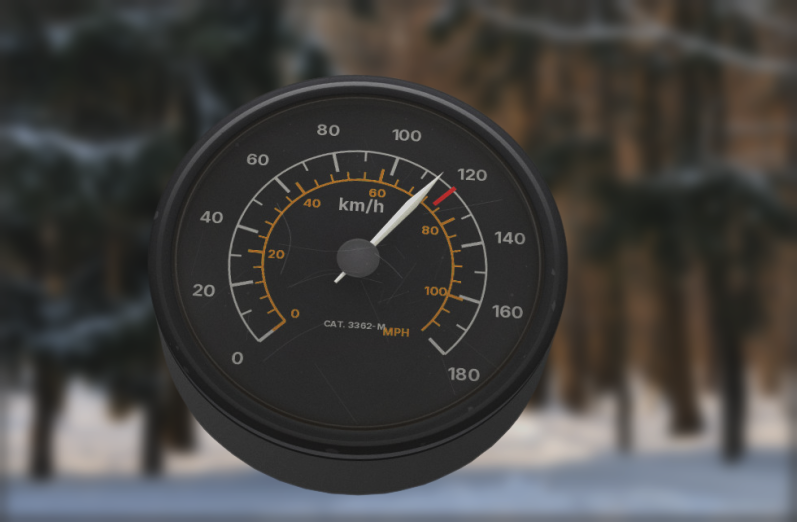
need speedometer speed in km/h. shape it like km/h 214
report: km/h 115
